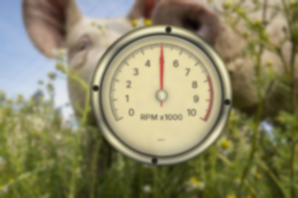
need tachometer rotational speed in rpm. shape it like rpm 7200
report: rpm 5000
